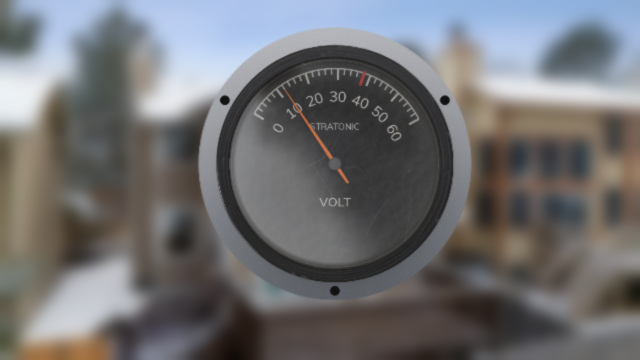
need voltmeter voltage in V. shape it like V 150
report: V 12
